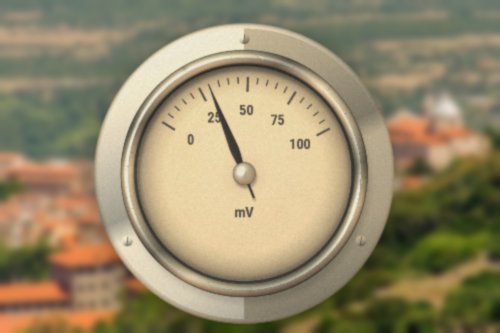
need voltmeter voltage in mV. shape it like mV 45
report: mV 30
